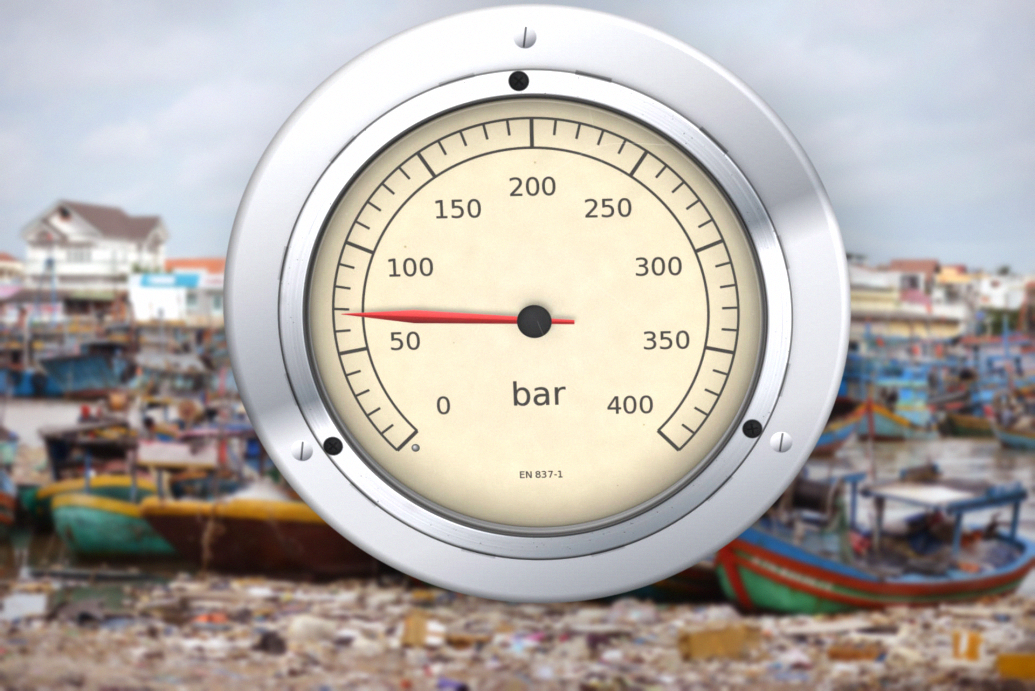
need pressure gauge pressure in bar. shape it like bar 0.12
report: bar 70
